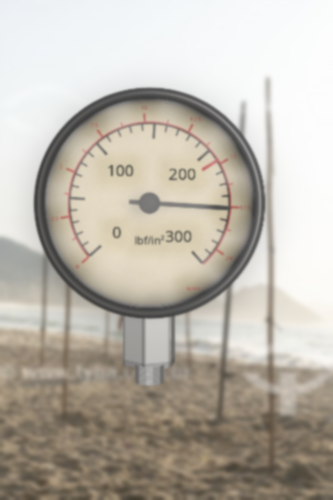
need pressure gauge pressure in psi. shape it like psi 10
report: psi 250
